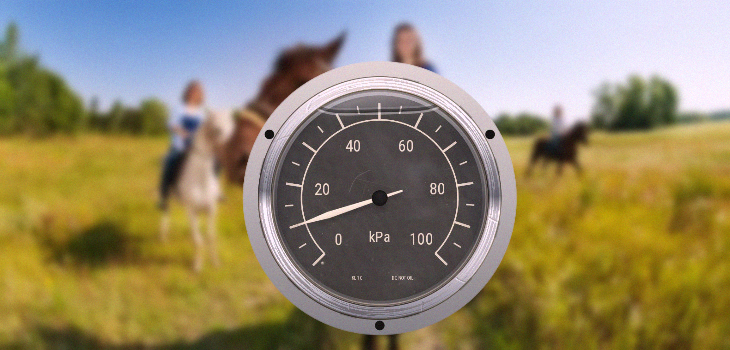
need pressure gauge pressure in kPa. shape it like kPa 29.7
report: kPa 10
